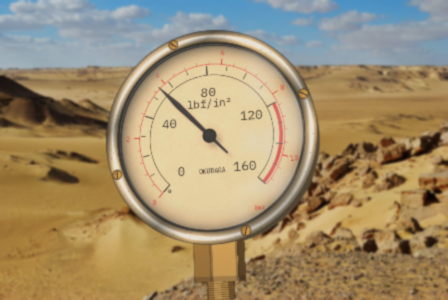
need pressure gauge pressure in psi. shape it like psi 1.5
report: psi 55
